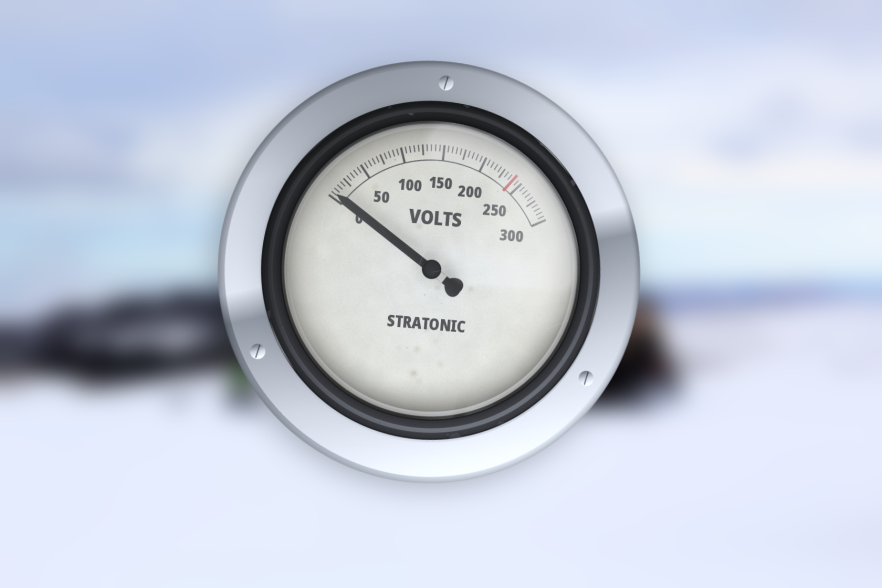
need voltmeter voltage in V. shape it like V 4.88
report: V 5
